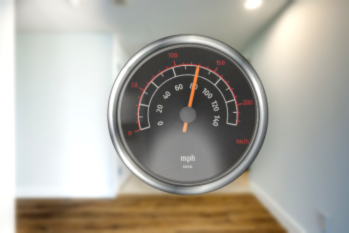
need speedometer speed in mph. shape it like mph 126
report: mph 80
